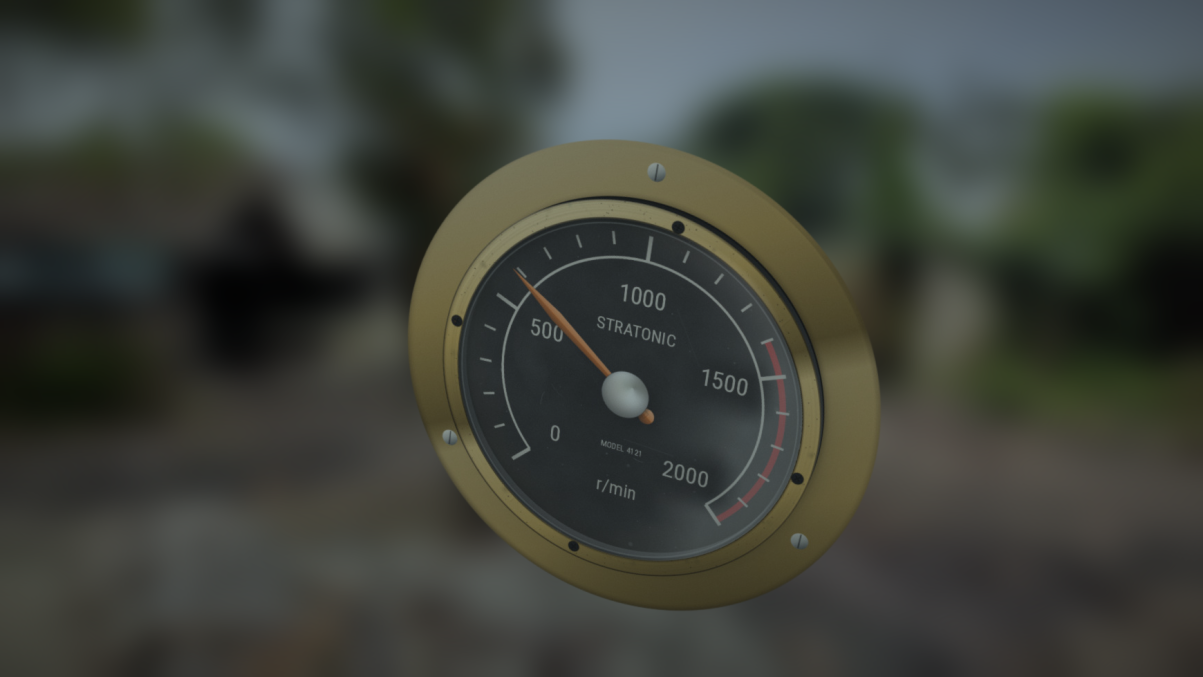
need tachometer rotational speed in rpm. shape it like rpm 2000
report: rpm 600
